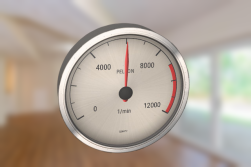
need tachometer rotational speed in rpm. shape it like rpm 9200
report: rpm 6000
